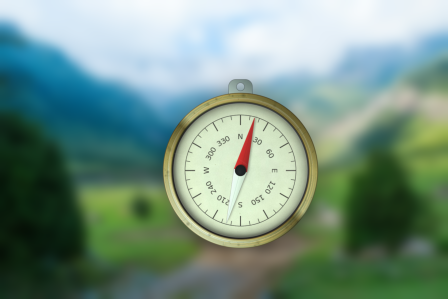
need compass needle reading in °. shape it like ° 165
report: ° 15
